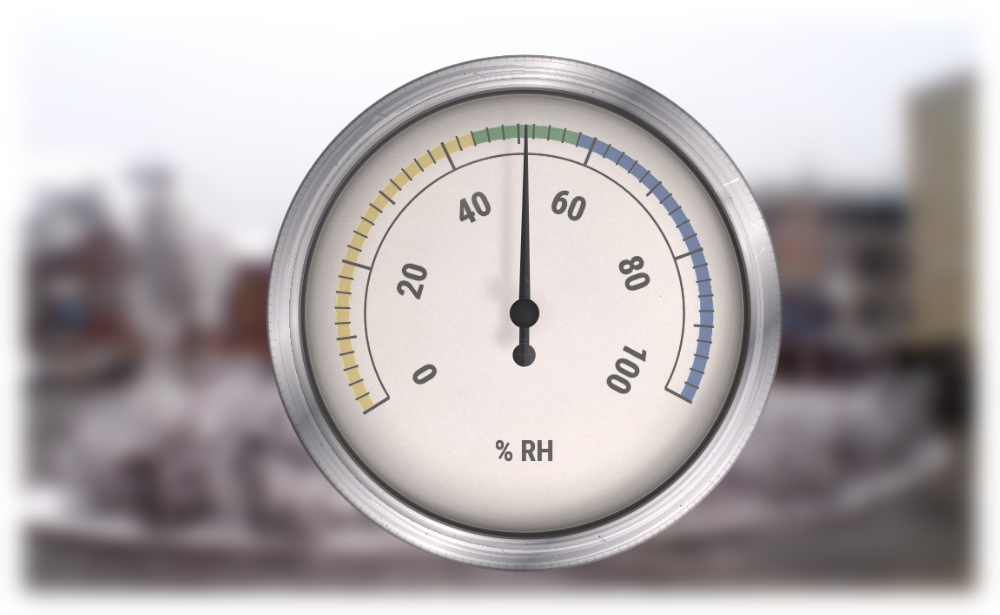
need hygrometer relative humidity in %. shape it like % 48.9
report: % 51
